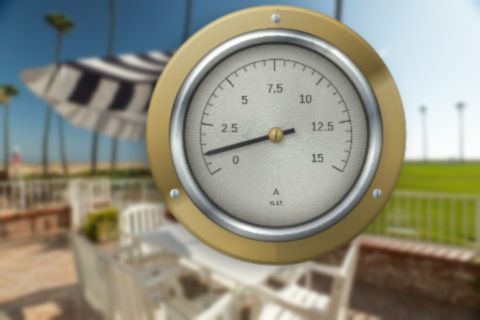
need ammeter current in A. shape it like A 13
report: A 1
